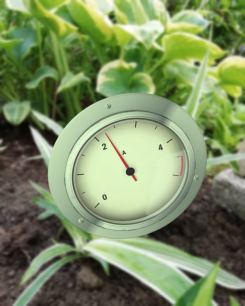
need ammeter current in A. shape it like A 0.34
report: A 2.25
